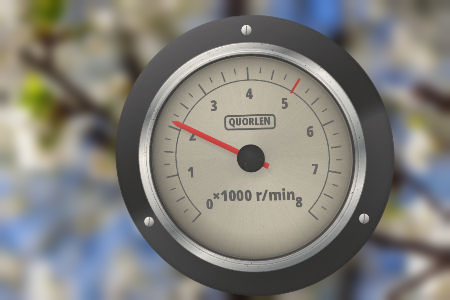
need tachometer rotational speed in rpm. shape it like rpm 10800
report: rpm 2125
